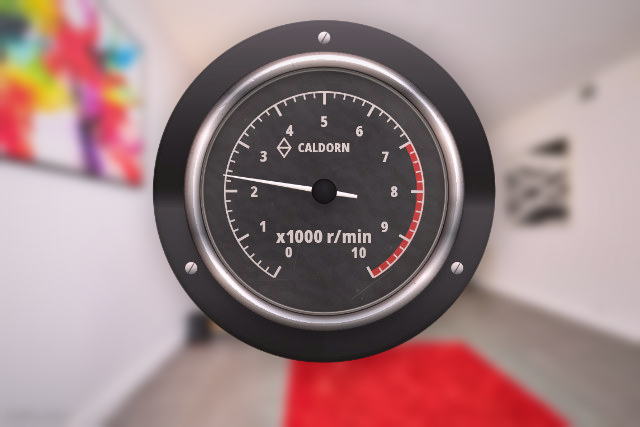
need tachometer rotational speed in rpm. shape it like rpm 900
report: rpm 2300
